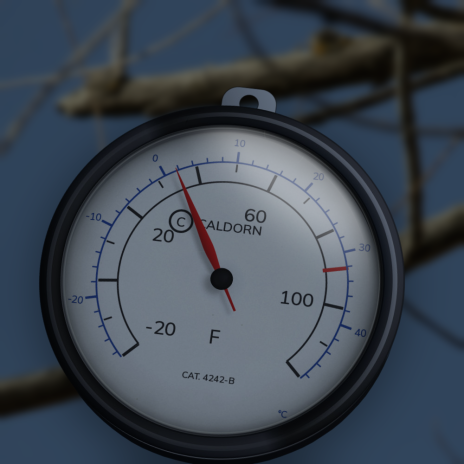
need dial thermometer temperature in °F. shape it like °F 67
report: °F 35
